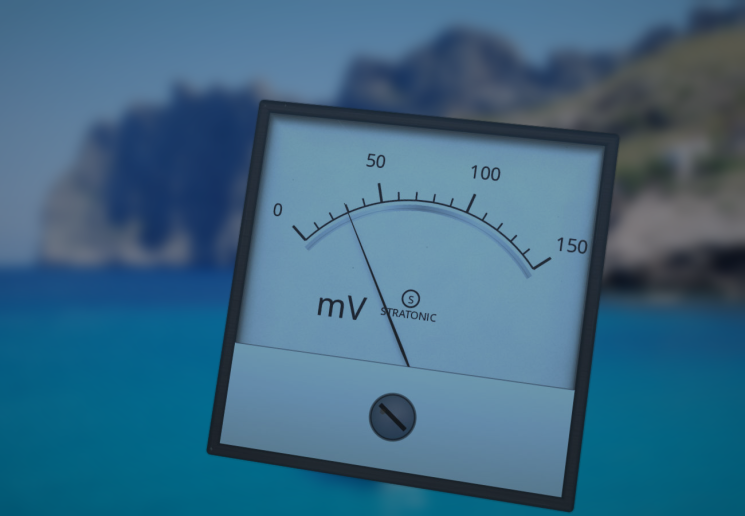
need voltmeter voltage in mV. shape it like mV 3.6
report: mV 30
